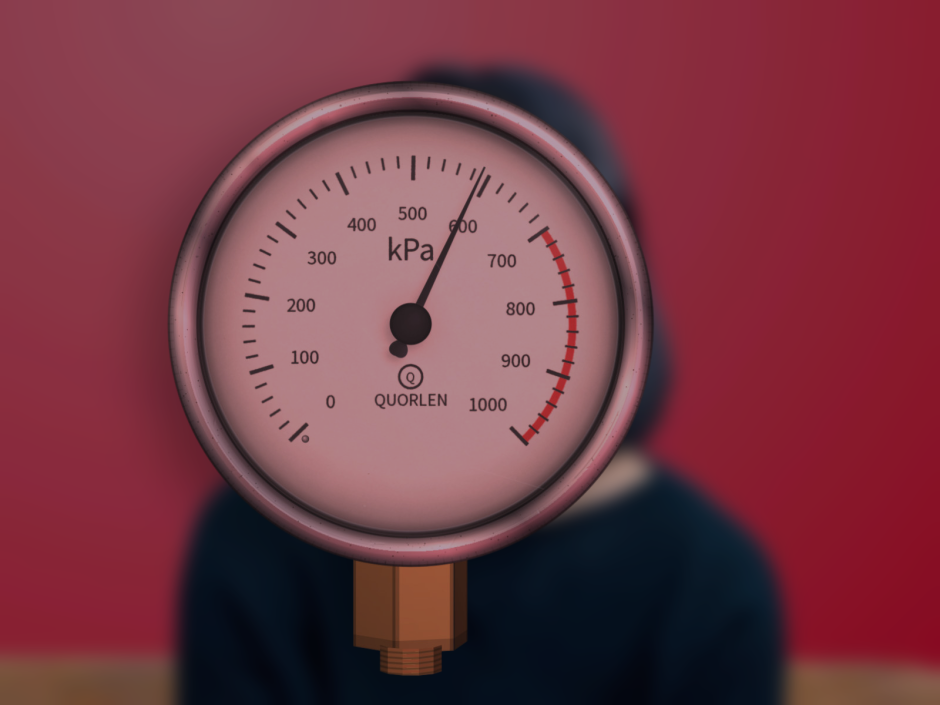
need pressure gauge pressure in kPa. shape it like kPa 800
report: kPa 590
